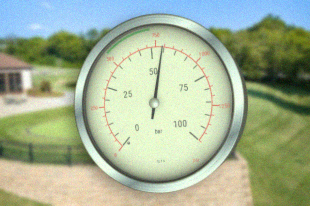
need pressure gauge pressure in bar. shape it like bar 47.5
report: bar 55
